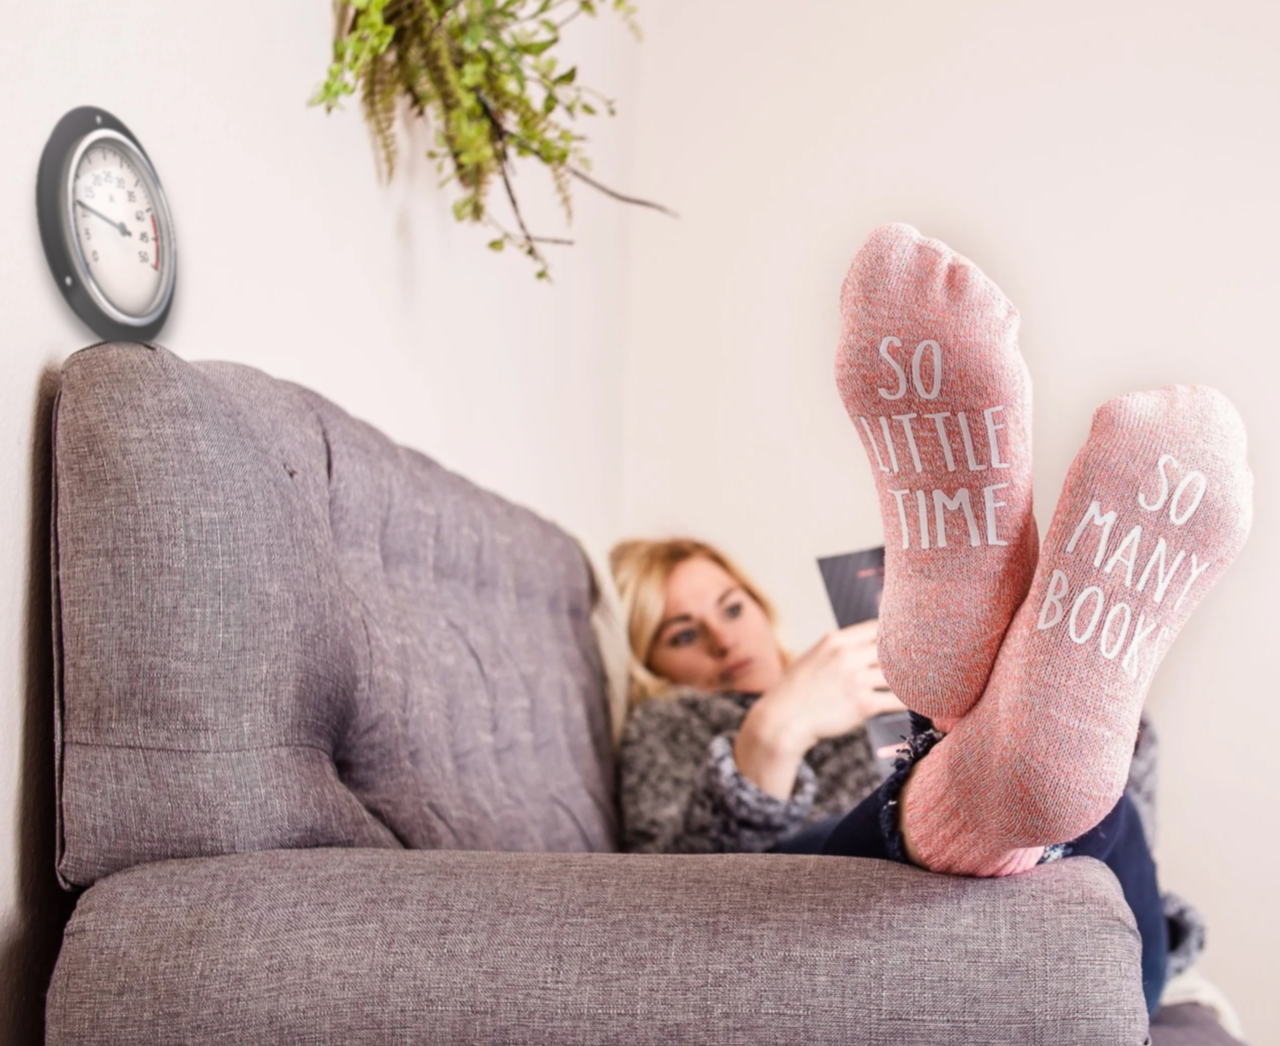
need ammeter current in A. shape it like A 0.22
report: A 10
